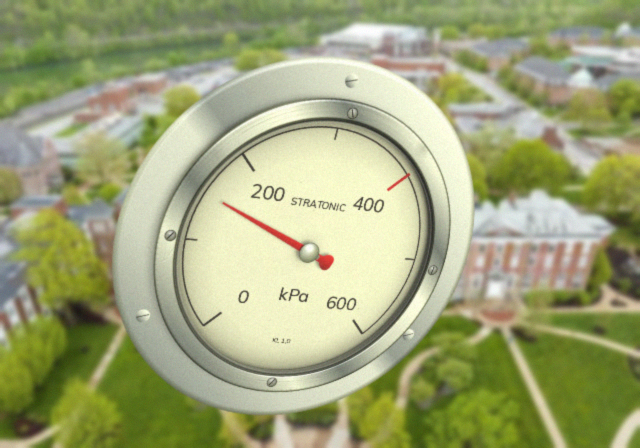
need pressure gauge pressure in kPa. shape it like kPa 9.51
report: kPa 150
